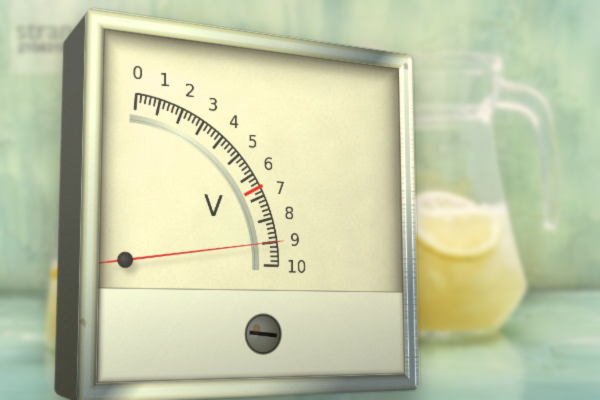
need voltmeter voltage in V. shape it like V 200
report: V 9
